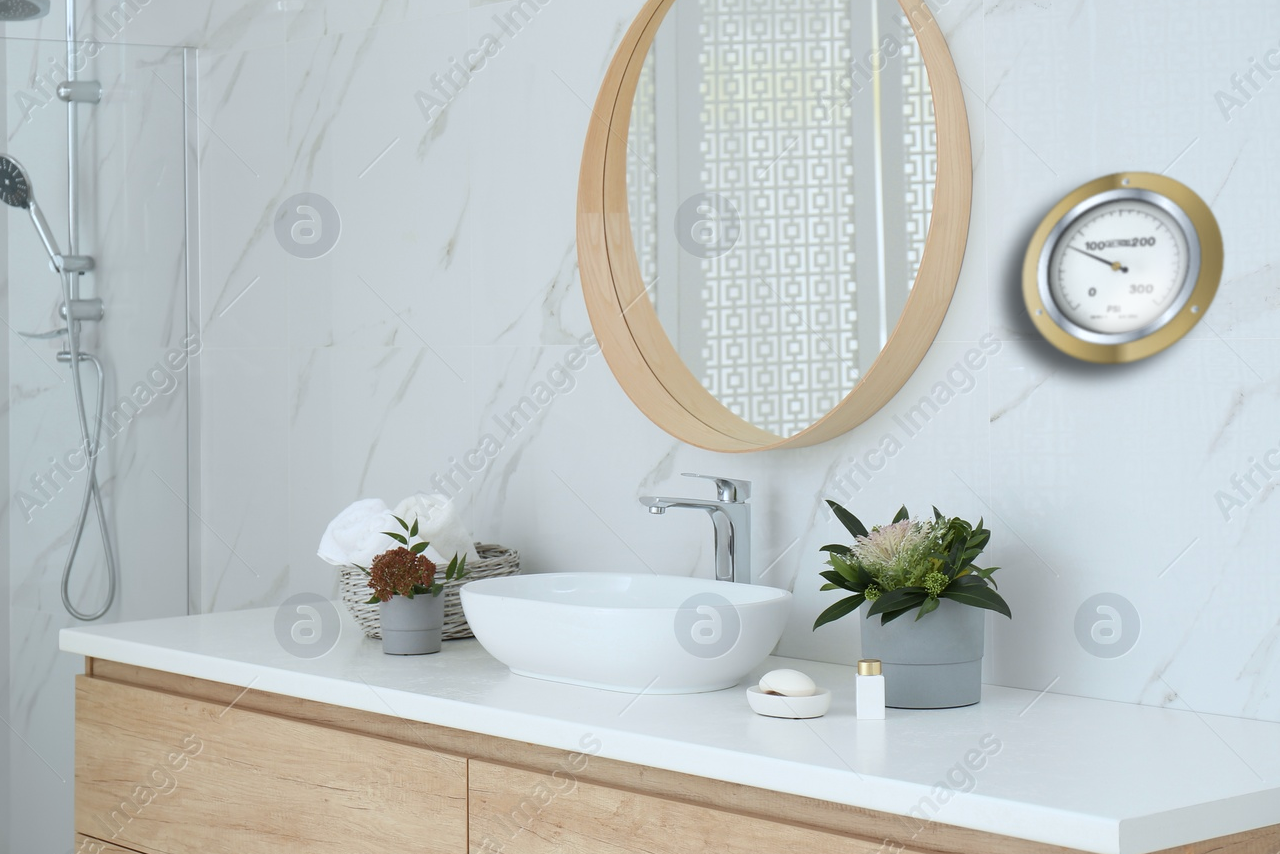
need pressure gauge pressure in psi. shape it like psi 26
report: psi 80
